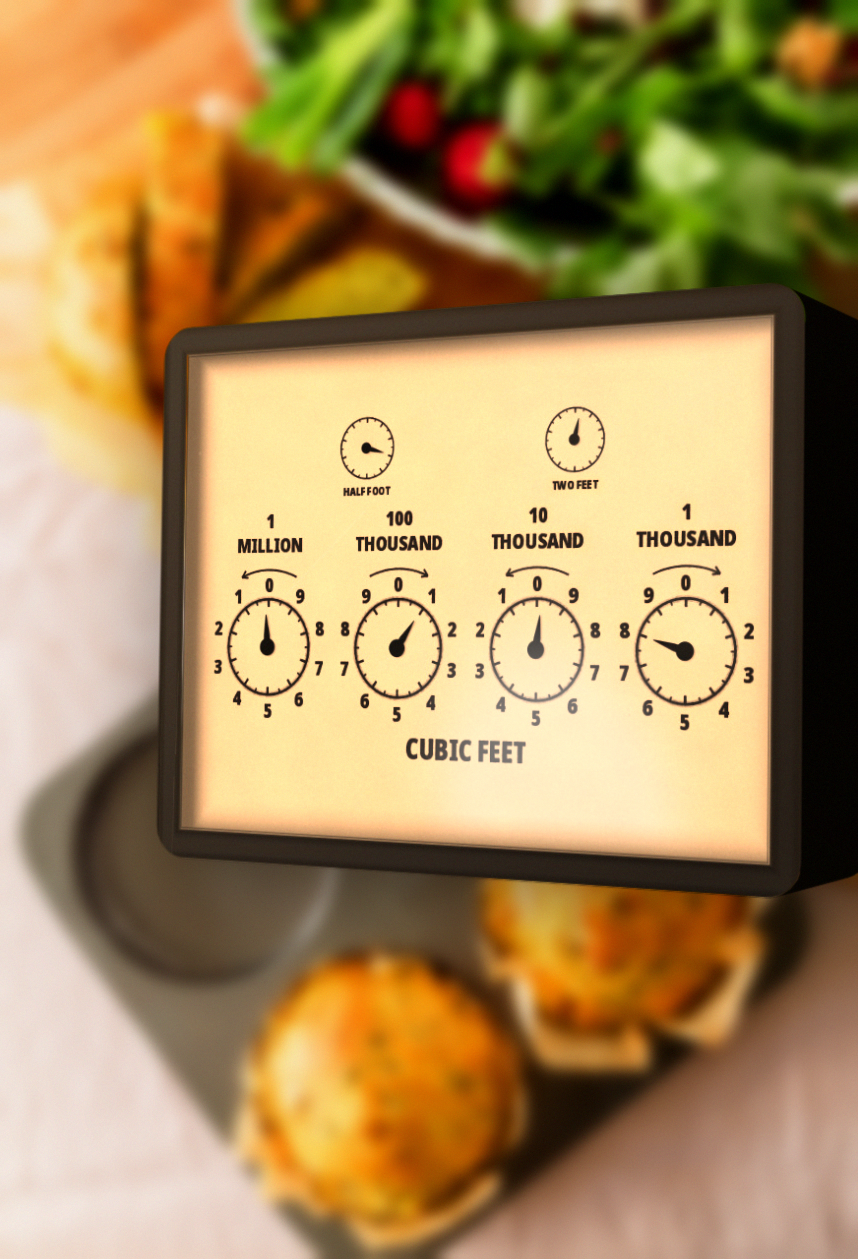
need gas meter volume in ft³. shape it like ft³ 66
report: ft³ 9800
